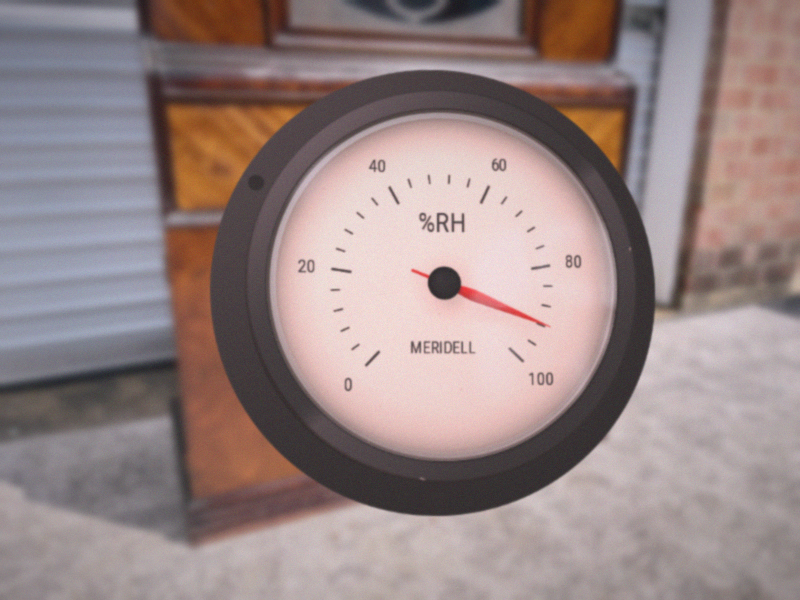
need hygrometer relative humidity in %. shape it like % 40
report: % 92
